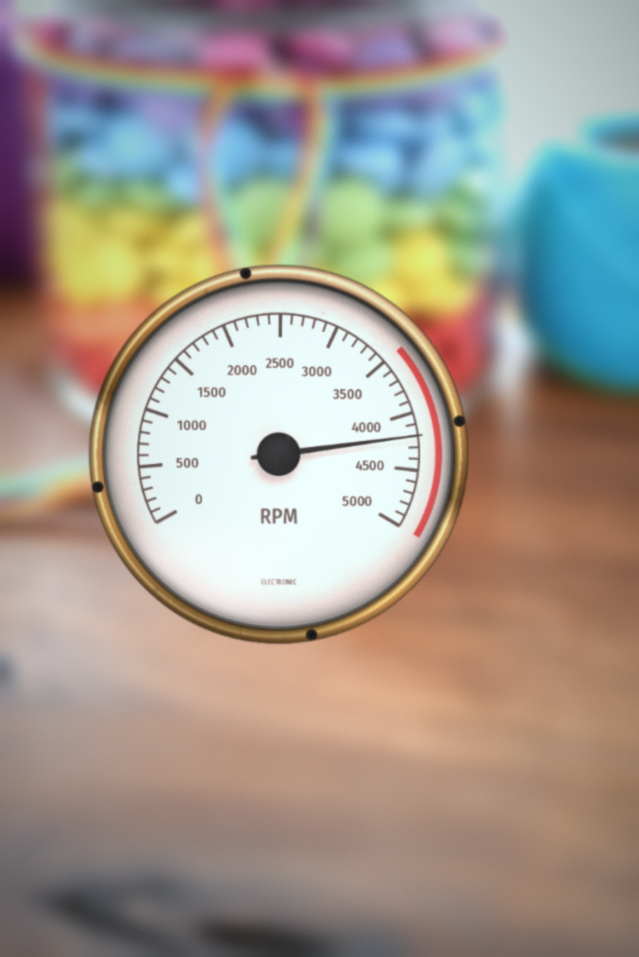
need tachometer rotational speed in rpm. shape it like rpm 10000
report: rpm 4200
